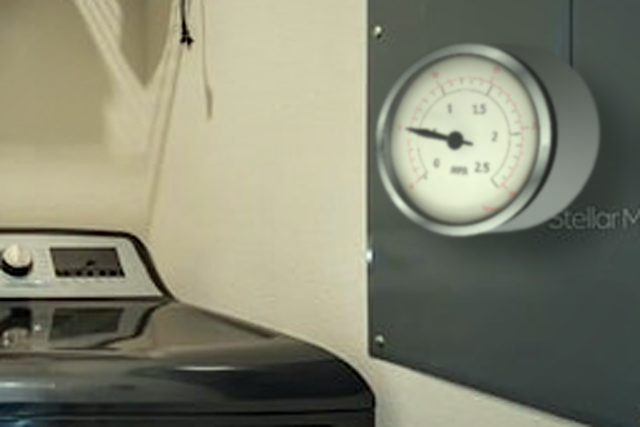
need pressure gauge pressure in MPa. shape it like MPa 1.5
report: MPa 0.5
